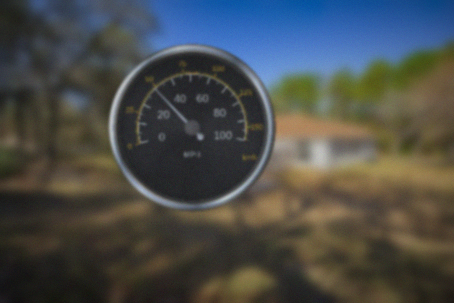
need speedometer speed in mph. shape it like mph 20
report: mph 30
